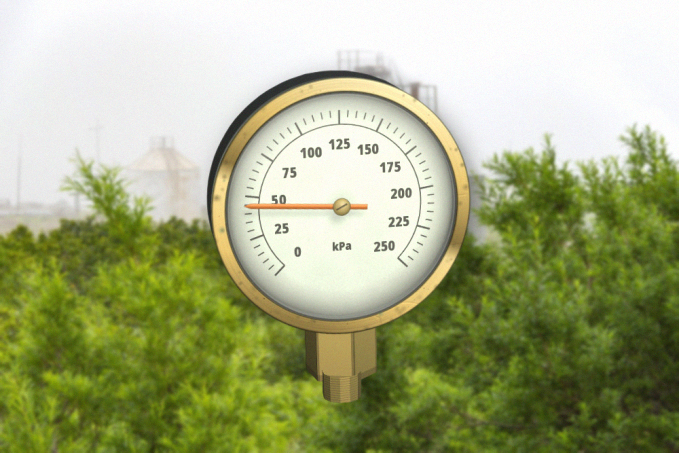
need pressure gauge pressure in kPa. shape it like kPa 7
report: kPa 45
